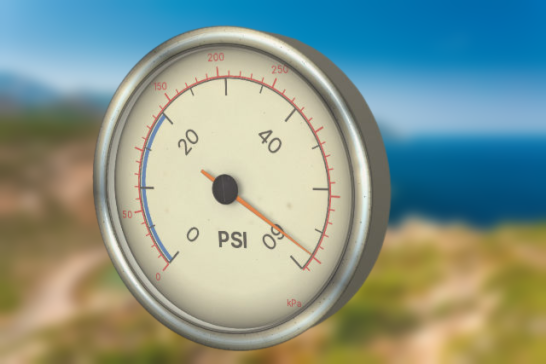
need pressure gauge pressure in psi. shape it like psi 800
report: psi 57.5
